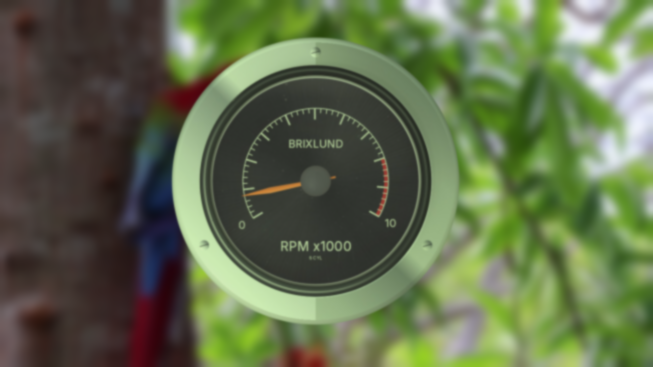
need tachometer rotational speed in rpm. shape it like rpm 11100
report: rpm 800
